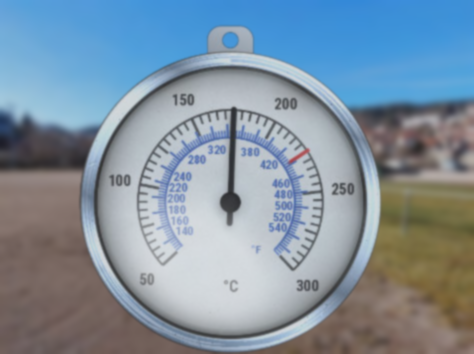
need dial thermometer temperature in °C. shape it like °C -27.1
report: °C 175
